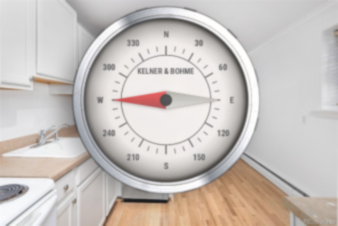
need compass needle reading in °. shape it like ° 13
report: ° 270
